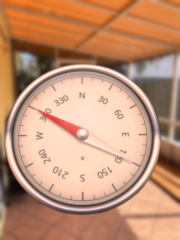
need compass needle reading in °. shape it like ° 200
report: ° 300
